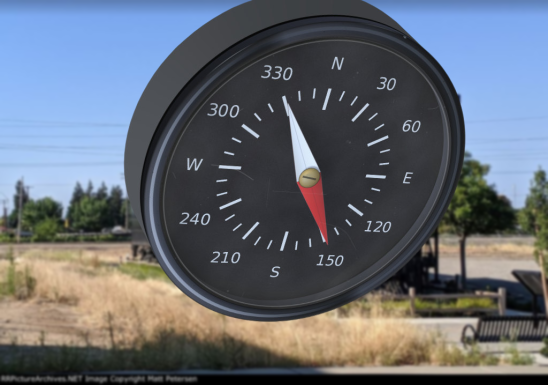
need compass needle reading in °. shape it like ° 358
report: ° 150
